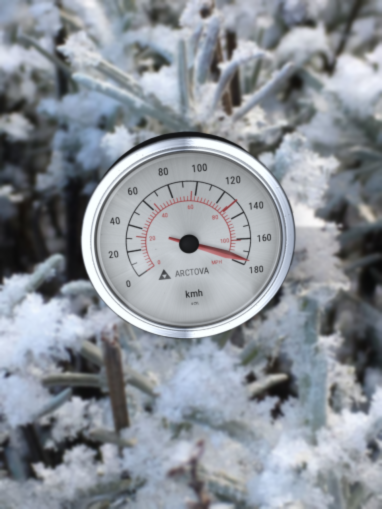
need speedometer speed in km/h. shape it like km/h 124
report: km/h 175
